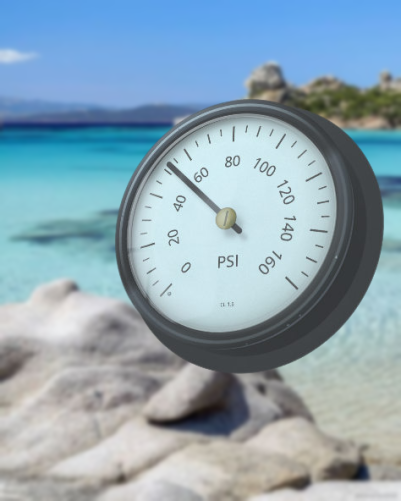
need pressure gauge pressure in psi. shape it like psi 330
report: psi 52.5
